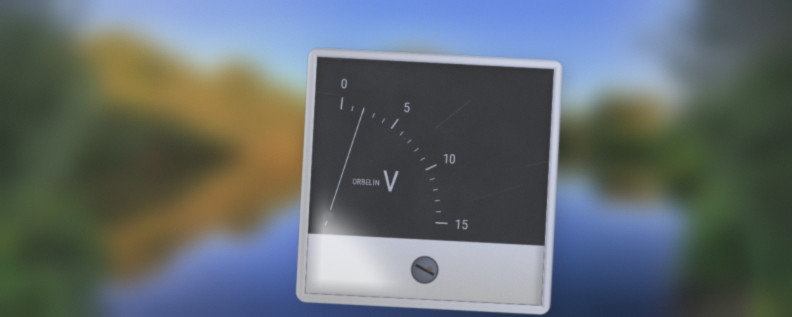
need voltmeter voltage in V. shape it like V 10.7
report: V 2
